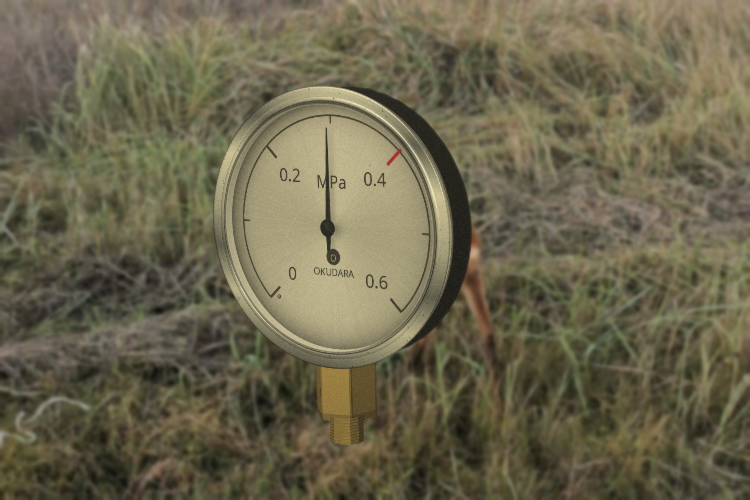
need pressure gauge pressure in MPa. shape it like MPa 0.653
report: MPa 0.3
